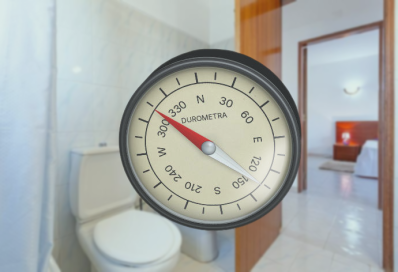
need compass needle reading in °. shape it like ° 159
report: ° 315
